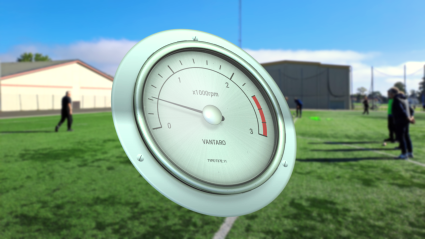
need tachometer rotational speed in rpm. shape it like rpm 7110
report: rpm 400
